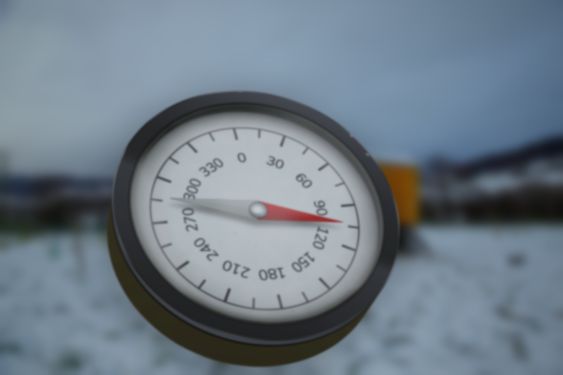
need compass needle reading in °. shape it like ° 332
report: ° 105
